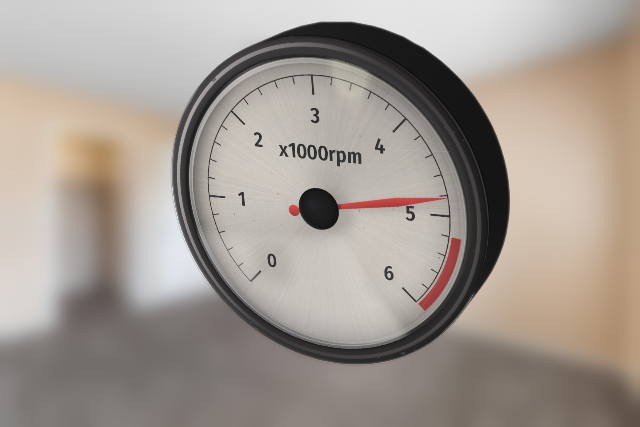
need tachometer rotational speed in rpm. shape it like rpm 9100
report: rpm 4800
